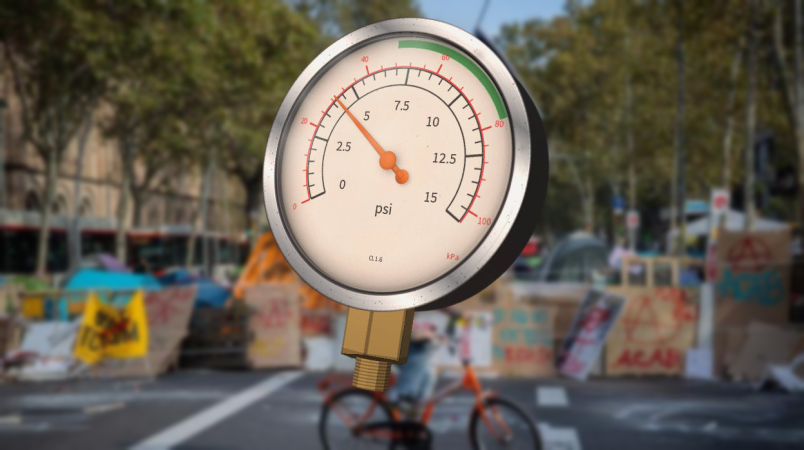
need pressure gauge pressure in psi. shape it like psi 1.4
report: psi 4.25
